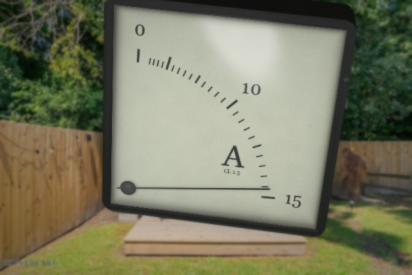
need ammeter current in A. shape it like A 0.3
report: A 14.5
